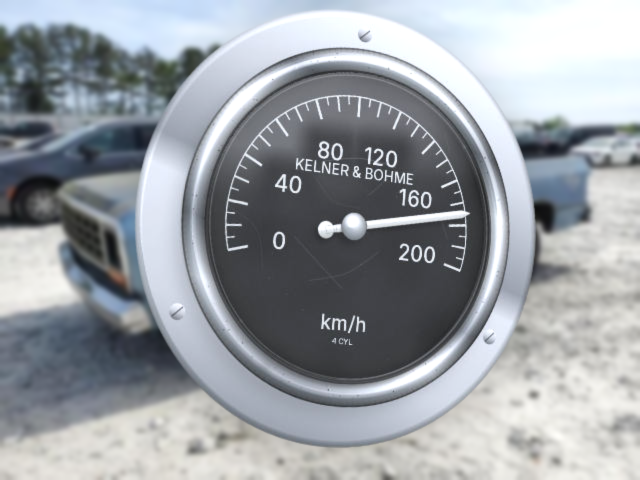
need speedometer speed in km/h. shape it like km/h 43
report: km/h 175
